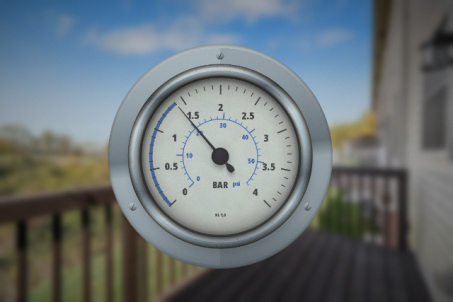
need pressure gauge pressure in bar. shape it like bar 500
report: bar 1.4
